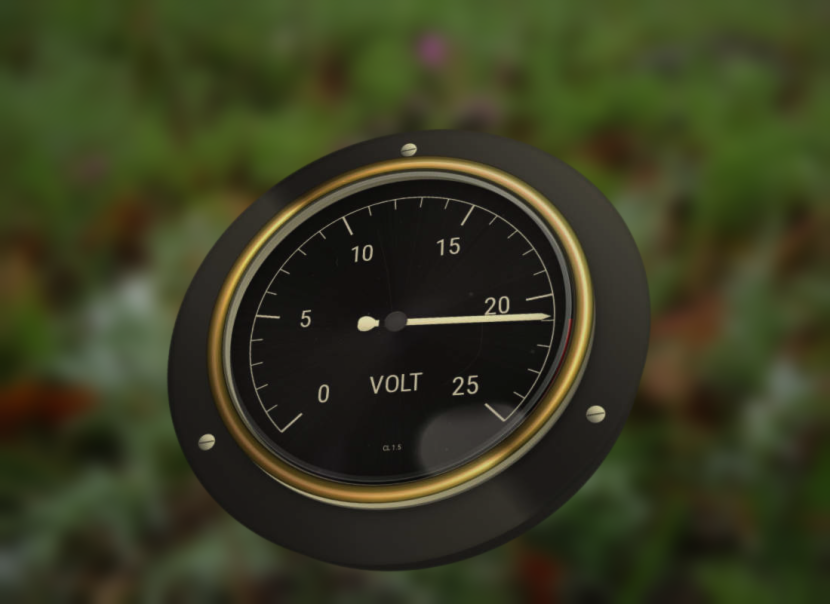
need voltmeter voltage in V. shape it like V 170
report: V 21
